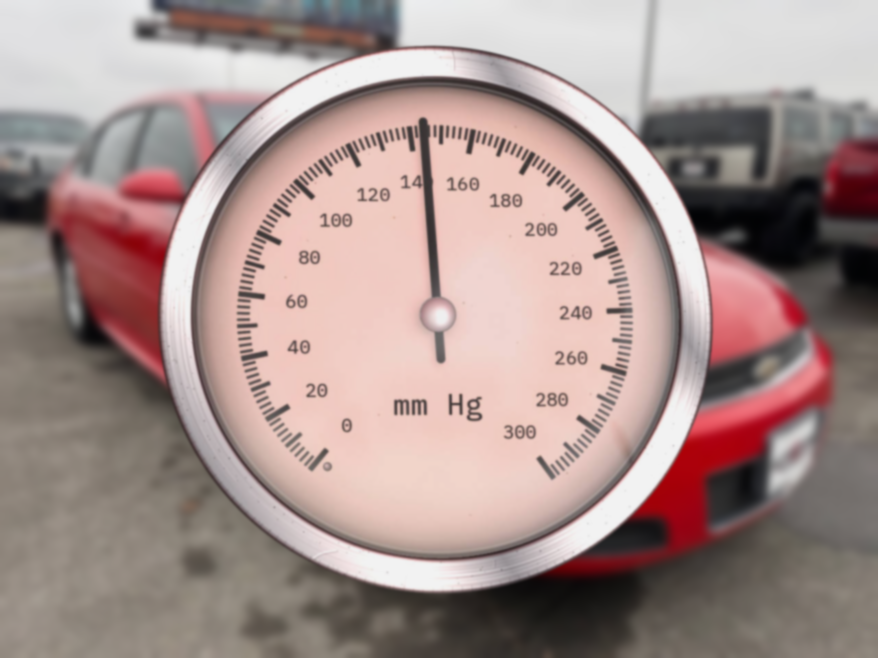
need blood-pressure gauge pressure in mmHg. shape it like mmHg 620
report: mmHg 144
